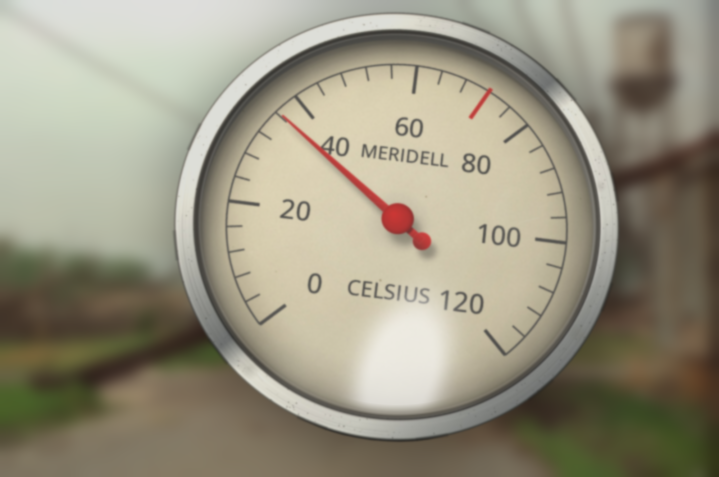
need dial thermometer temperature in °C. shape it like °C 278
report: °C 36
